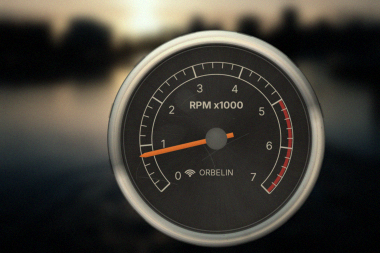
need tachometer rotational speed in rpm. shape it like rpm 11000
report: rpm 800
